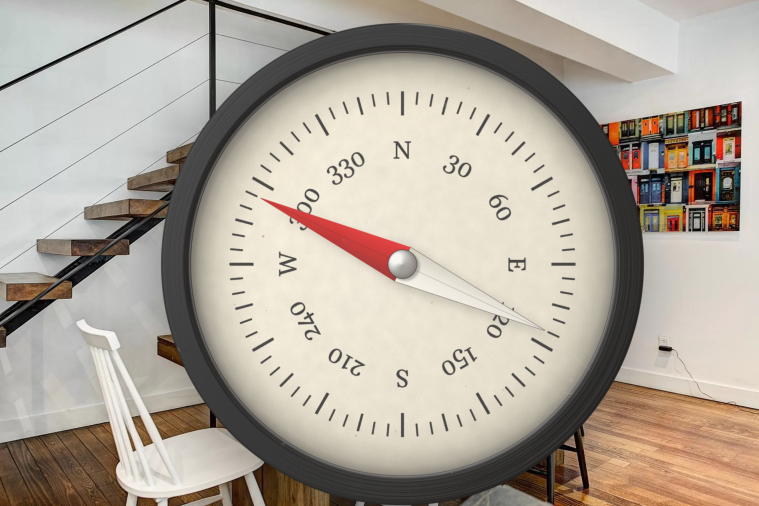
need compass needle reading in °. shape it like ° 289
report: ° 295
